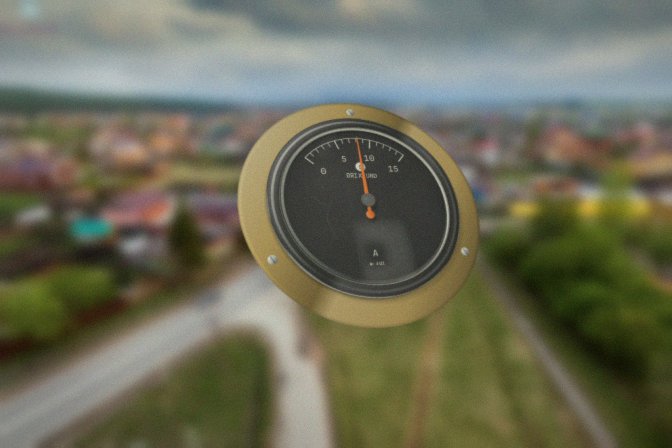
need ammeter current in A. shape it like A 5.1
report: A 8
